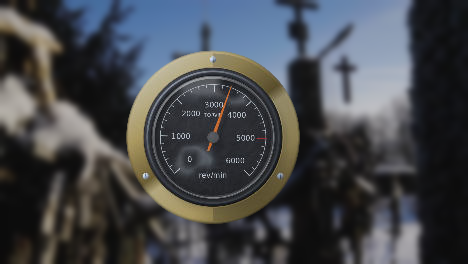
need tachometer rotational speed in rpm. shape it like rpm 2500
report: rpm 3400
